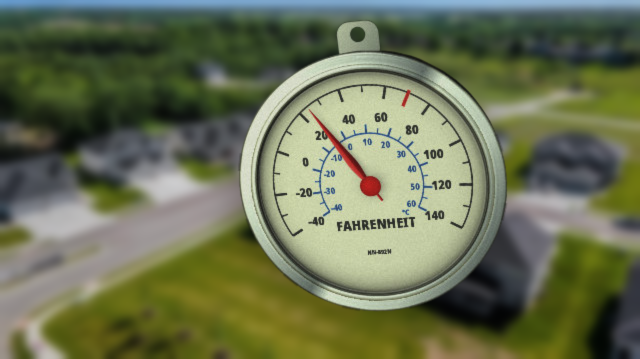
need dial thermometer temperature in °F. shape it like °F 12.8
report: °F 25
